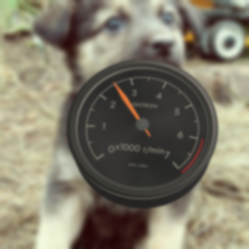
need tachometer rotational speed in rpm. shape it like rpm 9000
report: rpm 2500
